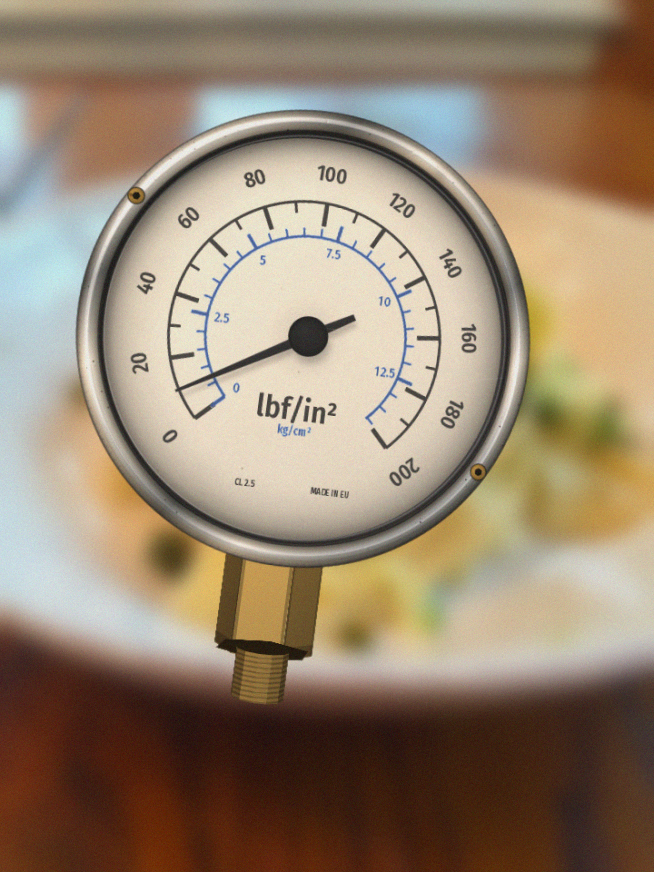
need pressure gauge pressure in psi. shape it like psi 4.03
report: psi 10
